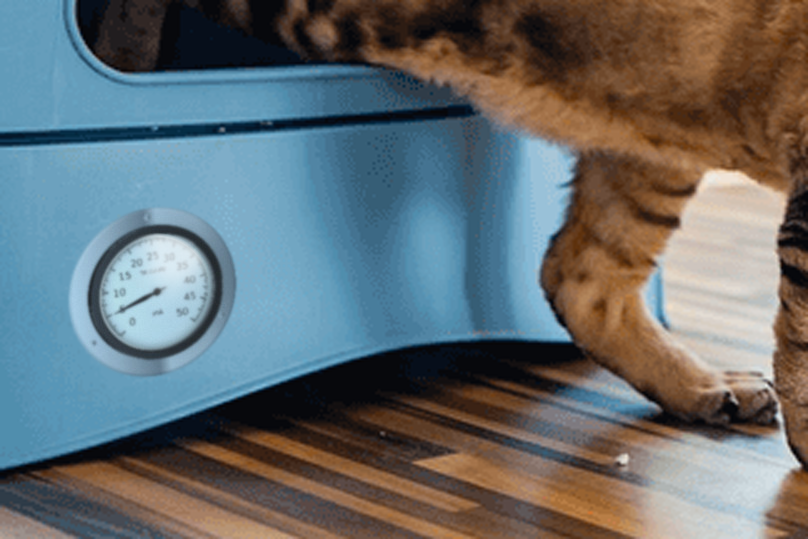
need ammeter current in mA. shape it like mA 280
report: mA 5
